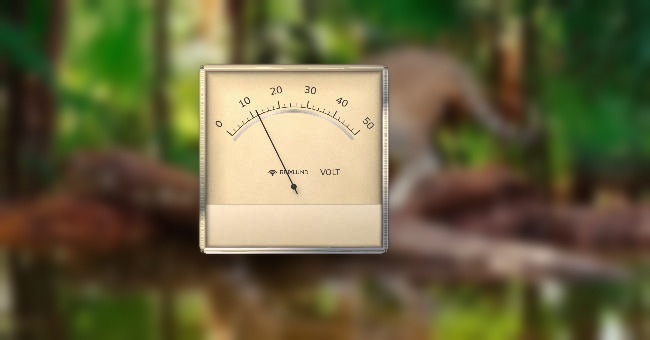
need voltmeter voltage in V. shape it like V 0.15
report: V 12
